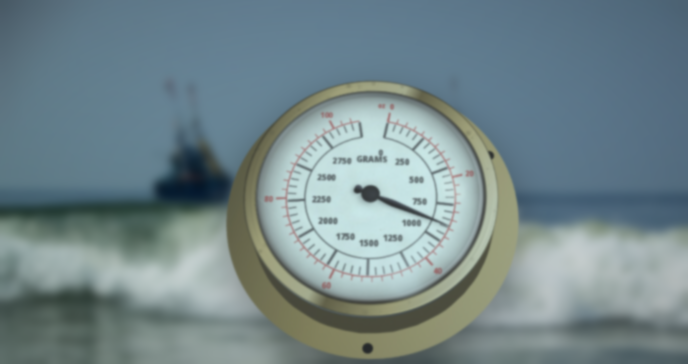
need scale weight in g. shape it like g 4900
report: g 900
